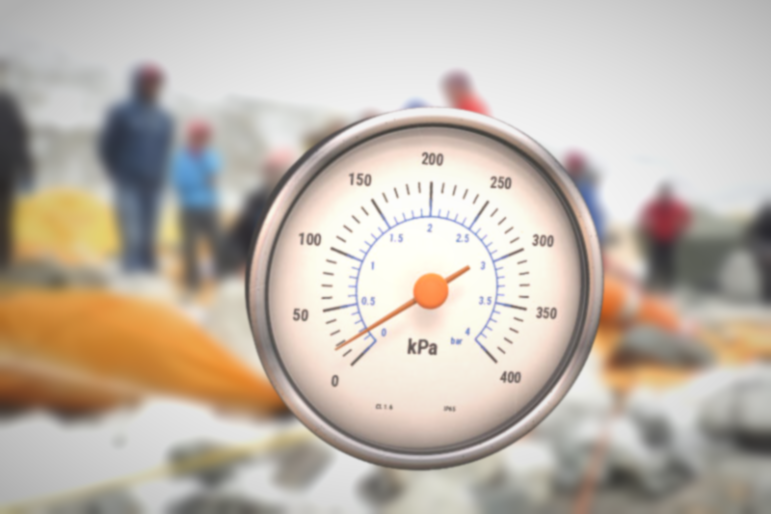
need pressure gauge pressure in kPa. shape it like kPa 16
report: kPa 20
